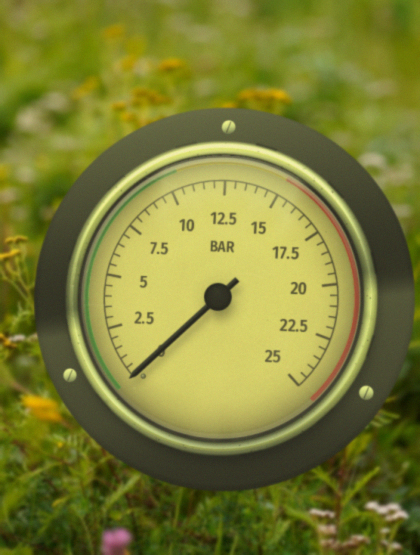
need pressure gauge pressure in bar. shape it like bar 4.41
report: bar 0
